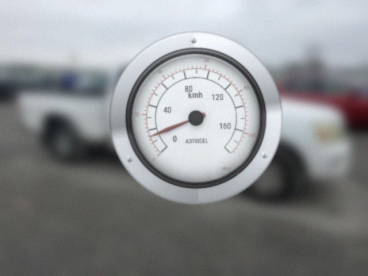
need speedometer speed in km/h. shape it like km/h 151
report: km/h 15
